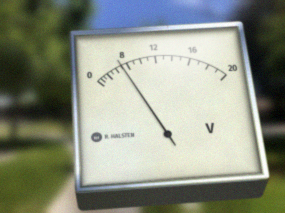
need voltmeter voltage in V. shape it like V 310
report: V 7
